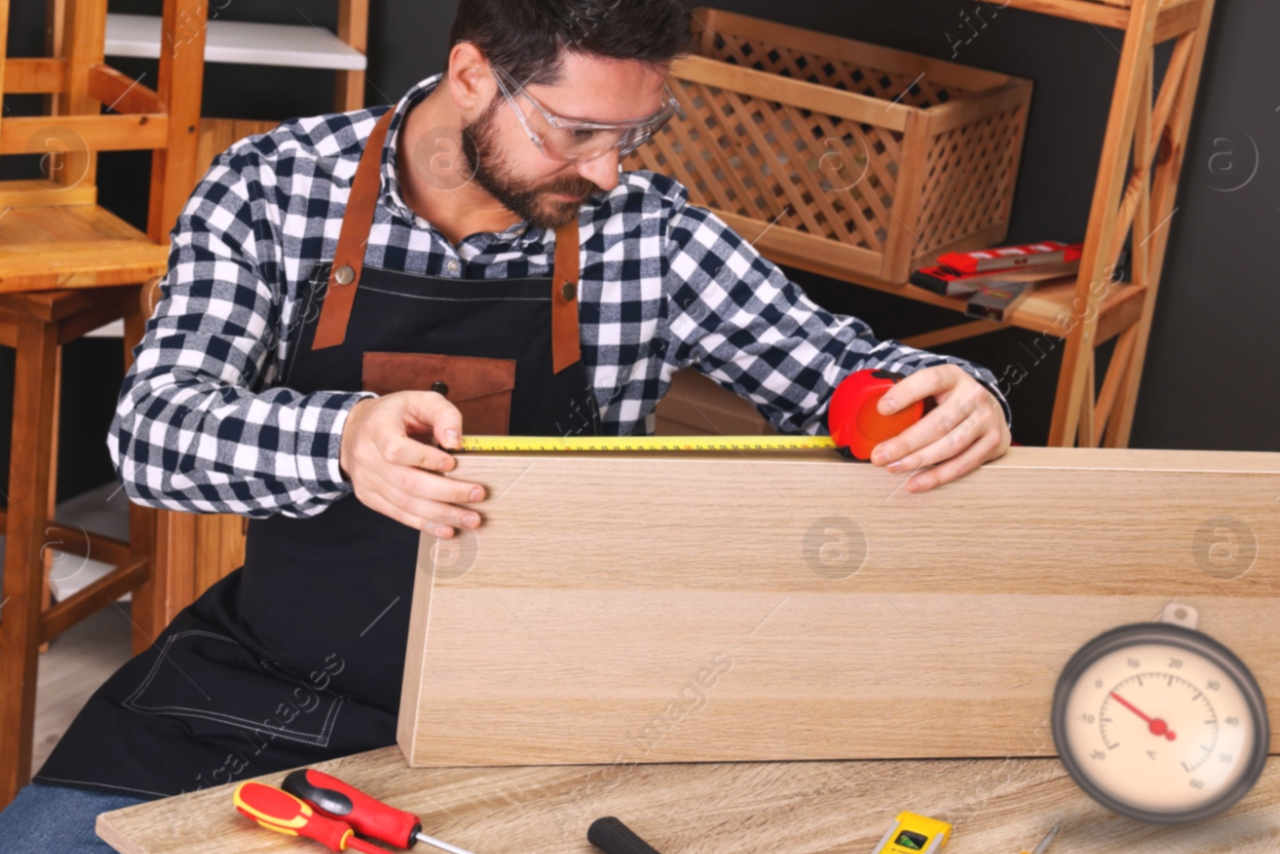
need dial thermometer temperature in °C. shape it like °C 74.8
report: °C 0
